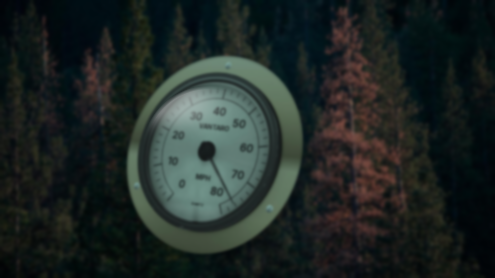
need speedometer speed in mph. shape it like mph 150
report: mph 76
